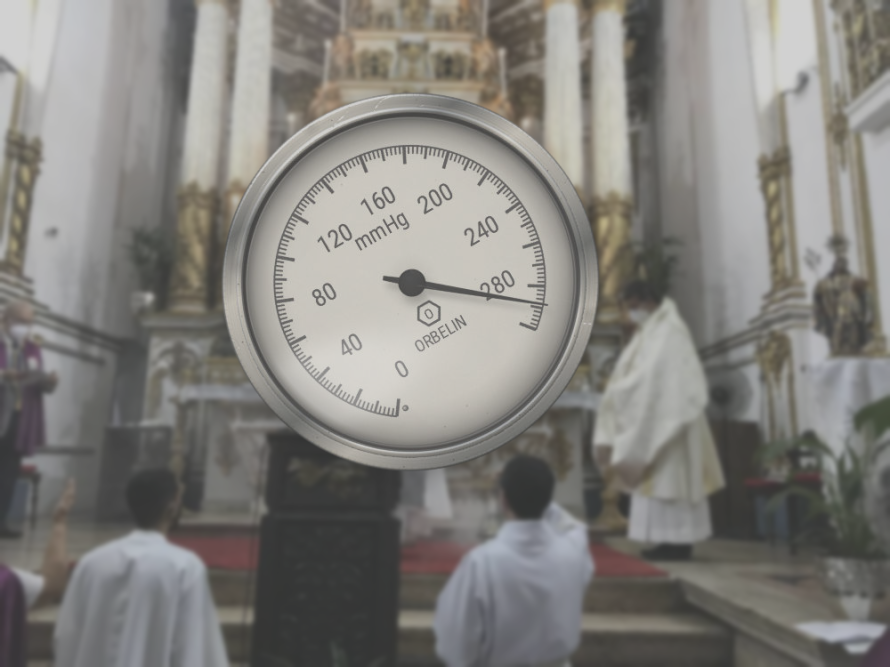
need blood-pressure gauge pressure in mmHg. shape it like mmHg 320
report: mmHg 288
